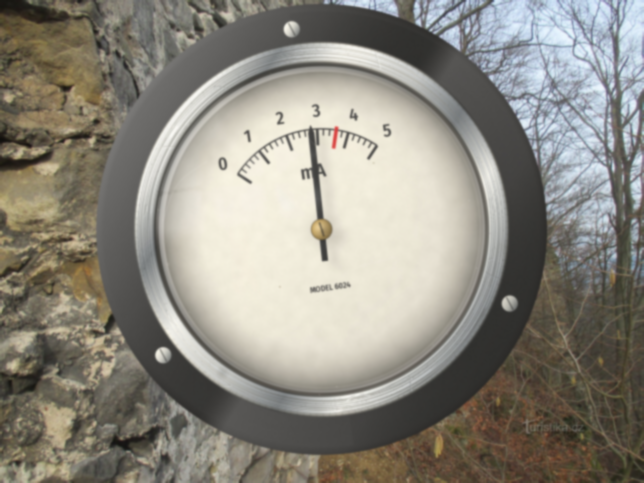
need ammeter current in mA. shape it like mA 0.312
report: mA 2.8
